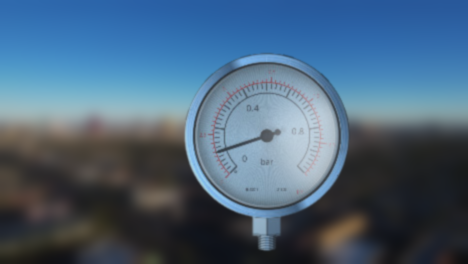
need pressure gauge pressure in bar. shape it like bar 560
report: bar 0.1
